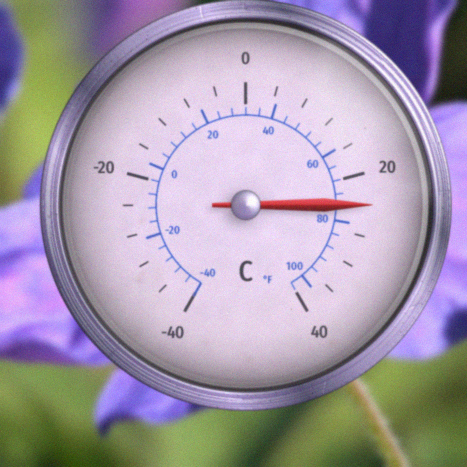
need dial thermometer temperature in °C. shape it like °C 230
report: °C 24
